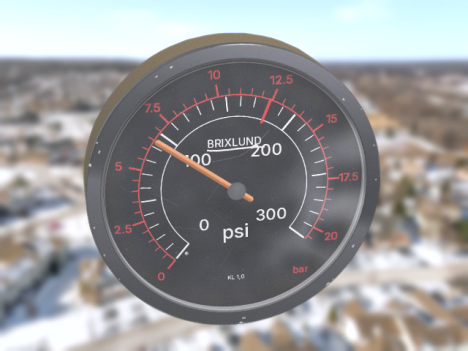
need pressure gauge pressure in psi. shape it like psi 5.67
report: psi 95
